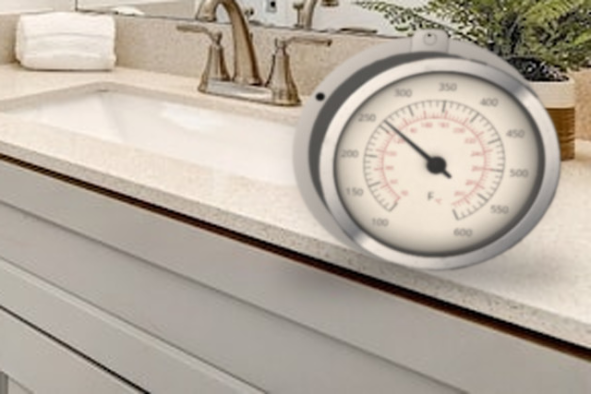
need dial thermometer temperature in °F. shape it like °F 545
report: °F 260
